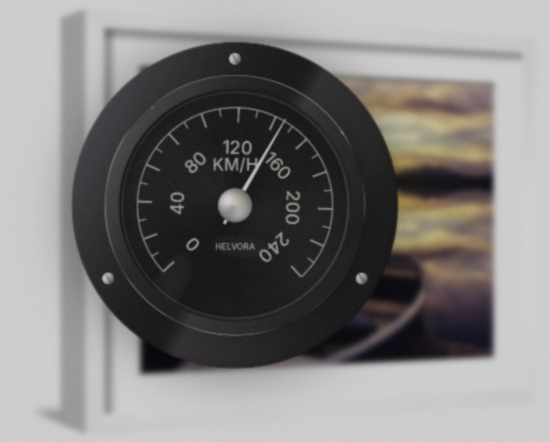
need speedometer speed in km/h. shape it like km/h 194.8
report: km/h 145
